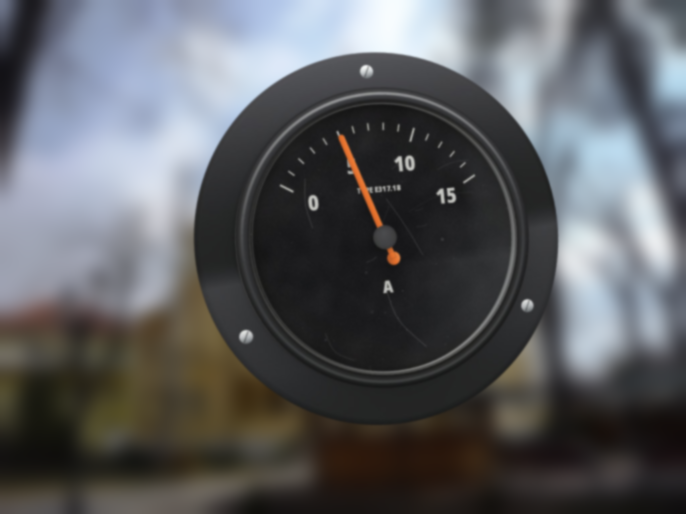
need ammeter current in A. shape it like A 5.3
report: A 5
